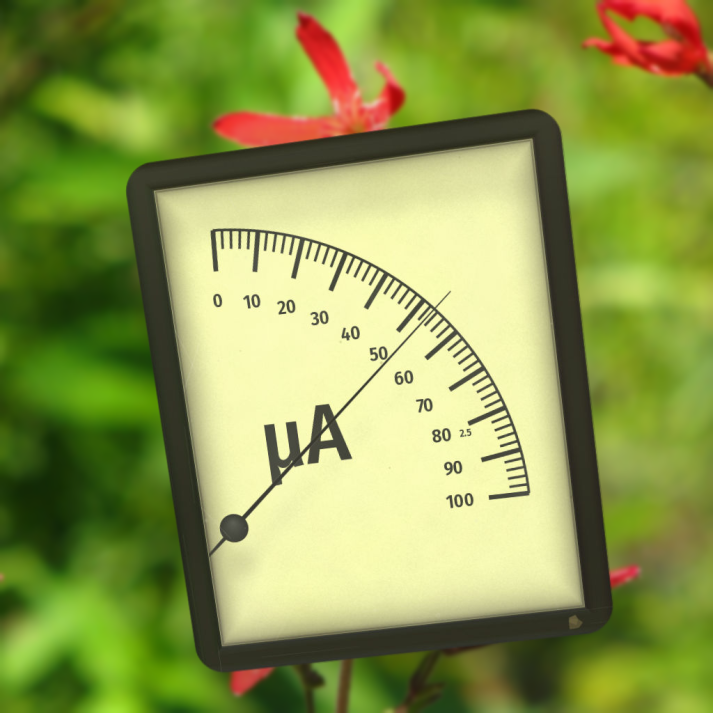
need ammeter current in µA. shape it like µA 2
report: µA 53
